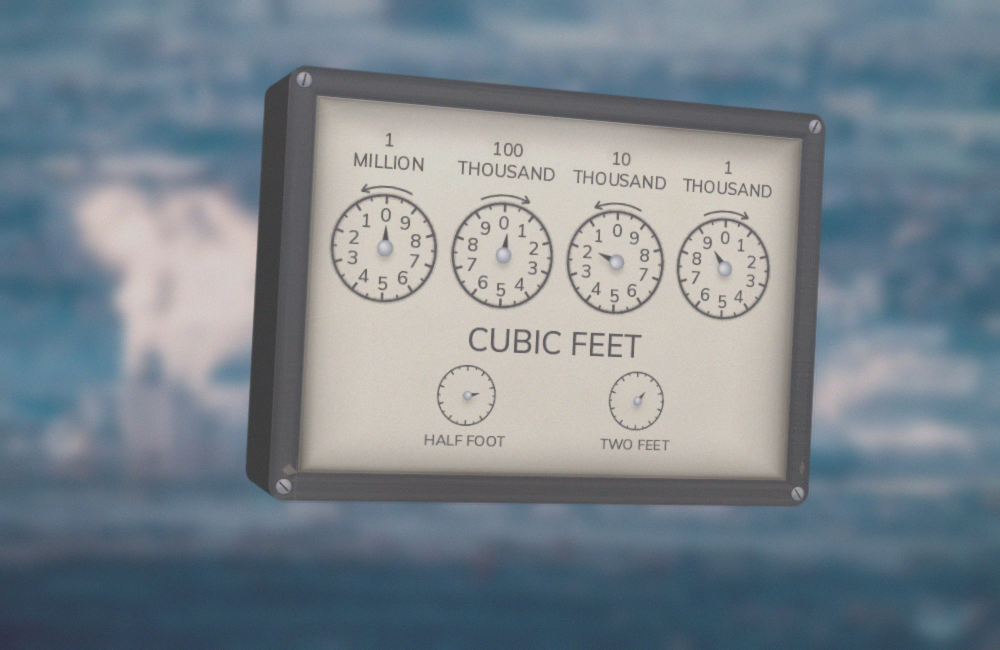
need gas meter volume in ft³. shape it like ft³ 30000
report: ft³ 1900
